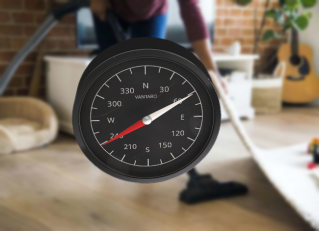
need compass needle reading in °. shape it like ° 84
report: ° 240
